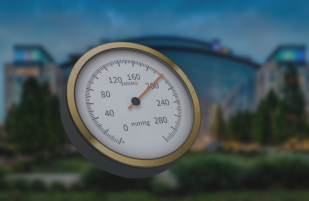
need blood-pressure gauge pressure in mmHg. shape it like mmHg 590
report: mmHg 200
